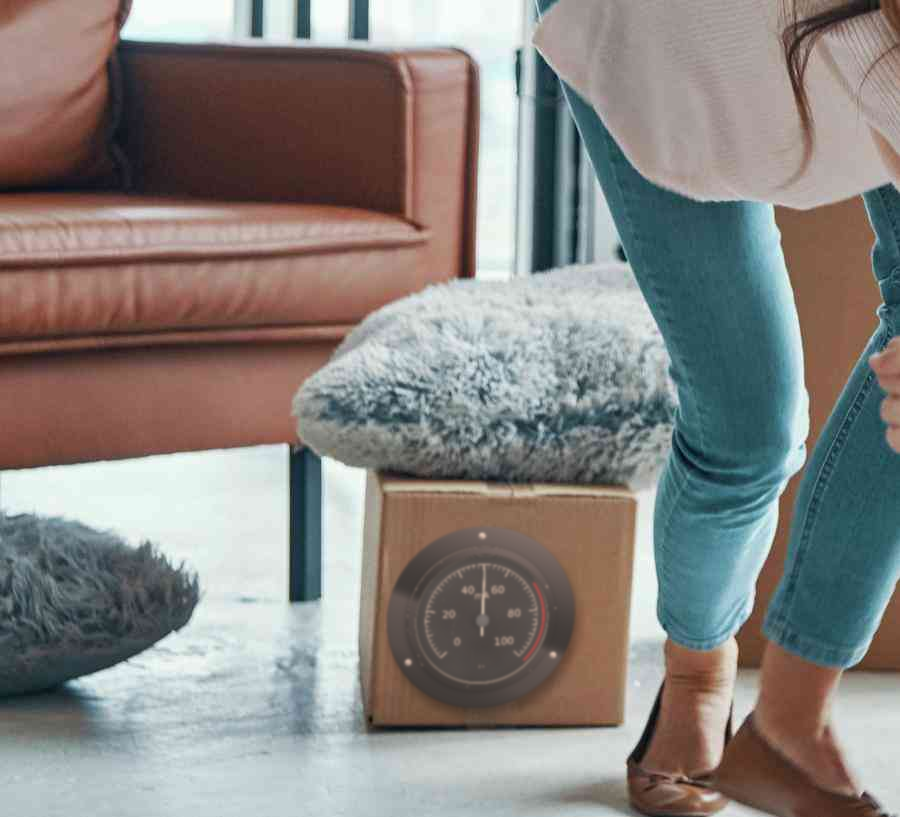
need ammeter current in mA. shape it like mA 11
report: mA 50
